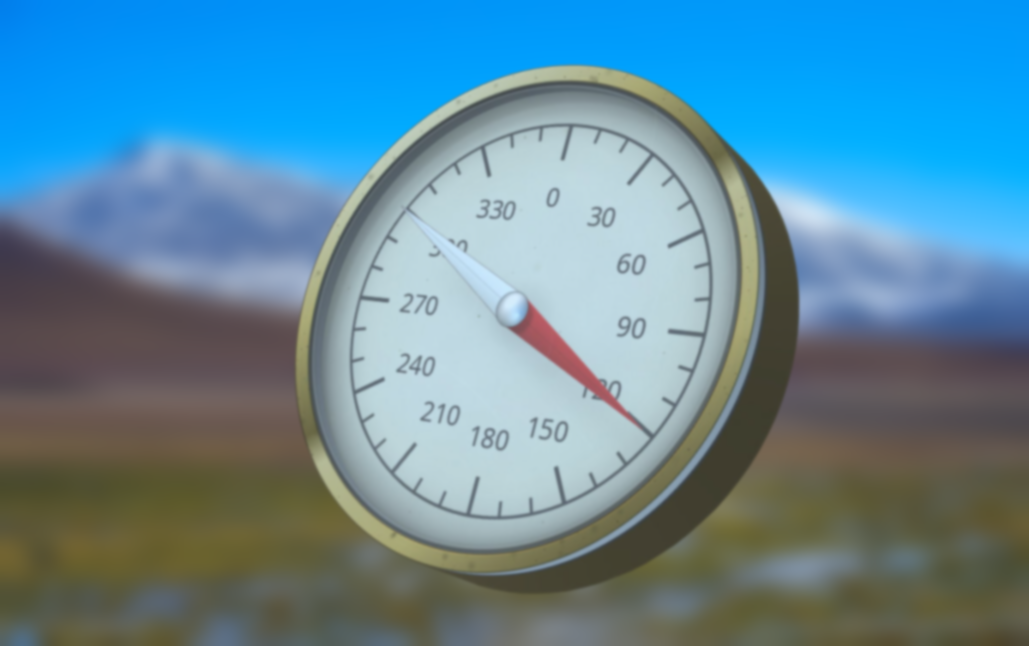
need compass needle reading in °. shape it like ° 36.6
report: ° 120
